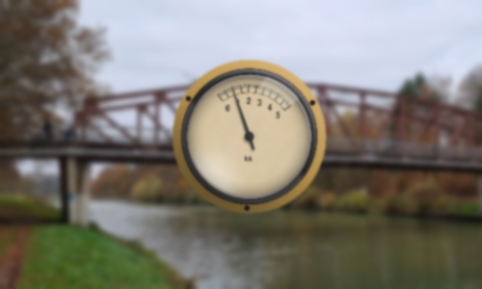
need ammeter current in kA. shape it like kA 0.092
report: kA 1
